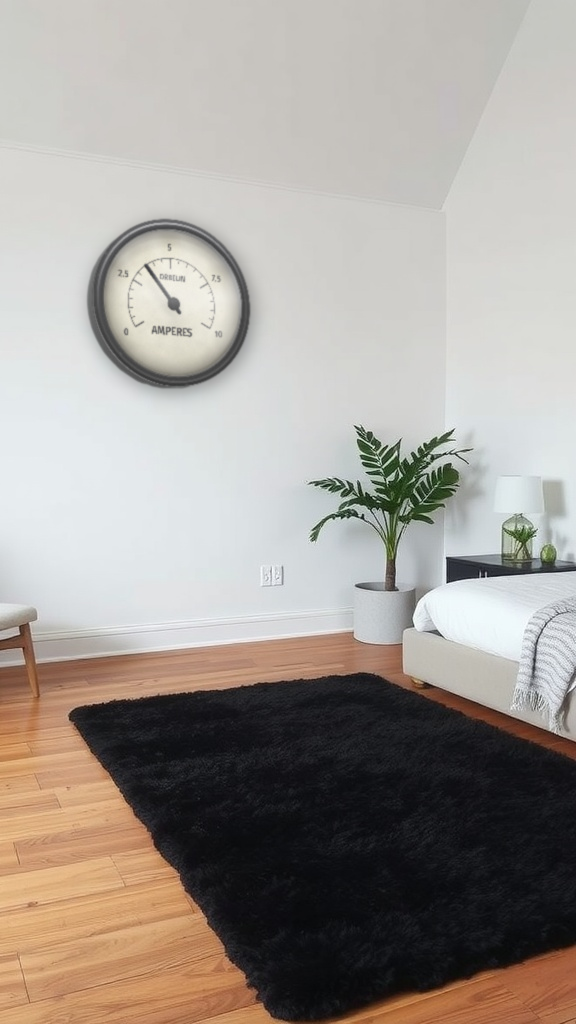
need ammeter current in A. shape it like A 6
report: A 3.5
